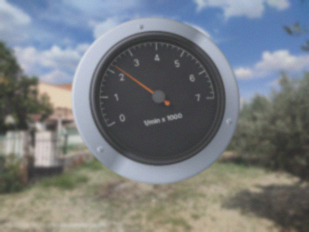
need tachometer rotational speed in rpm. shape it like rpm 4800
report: rpm 2200
